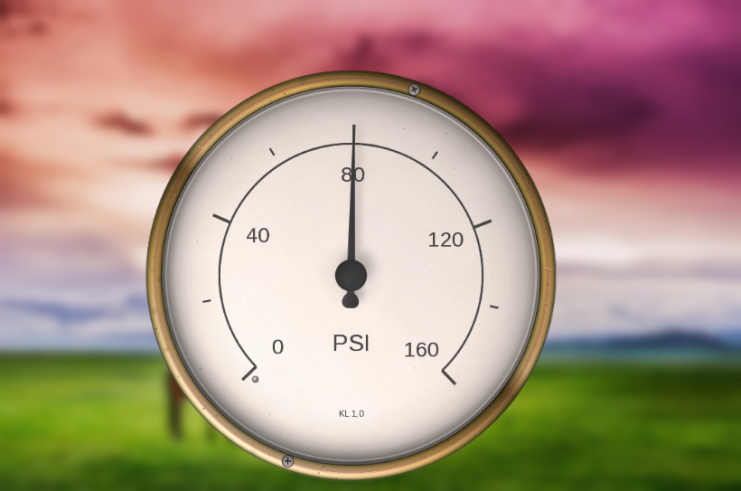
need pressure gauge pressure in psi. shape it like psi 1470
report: psi 80
